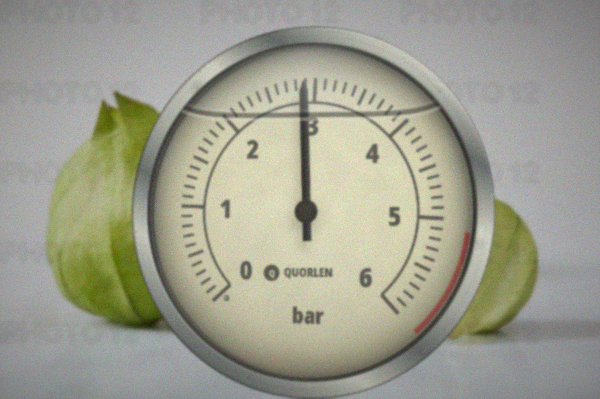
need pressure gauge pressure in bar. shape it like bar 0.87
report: bar 2.9
